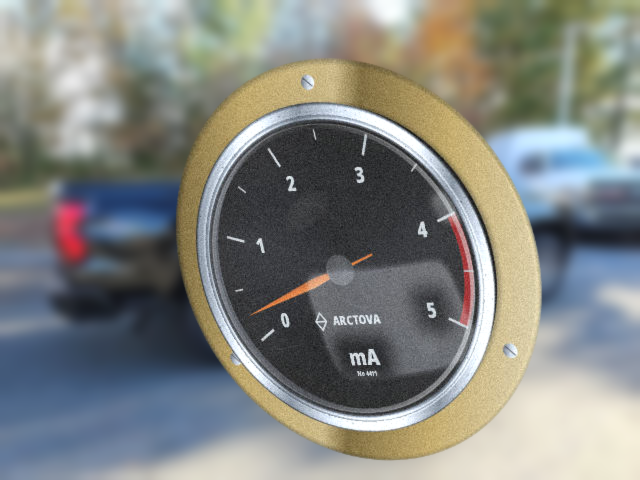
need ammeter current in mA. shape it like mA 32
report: mA 0.25
